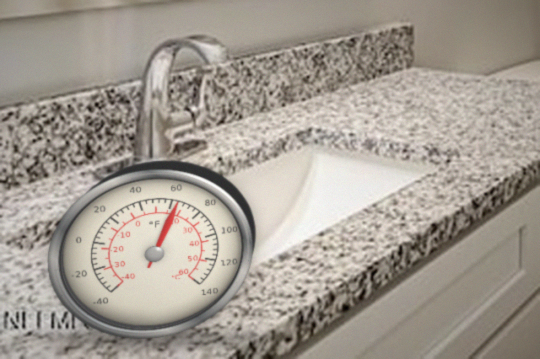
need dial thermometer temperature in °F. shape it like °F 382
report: °F 64
